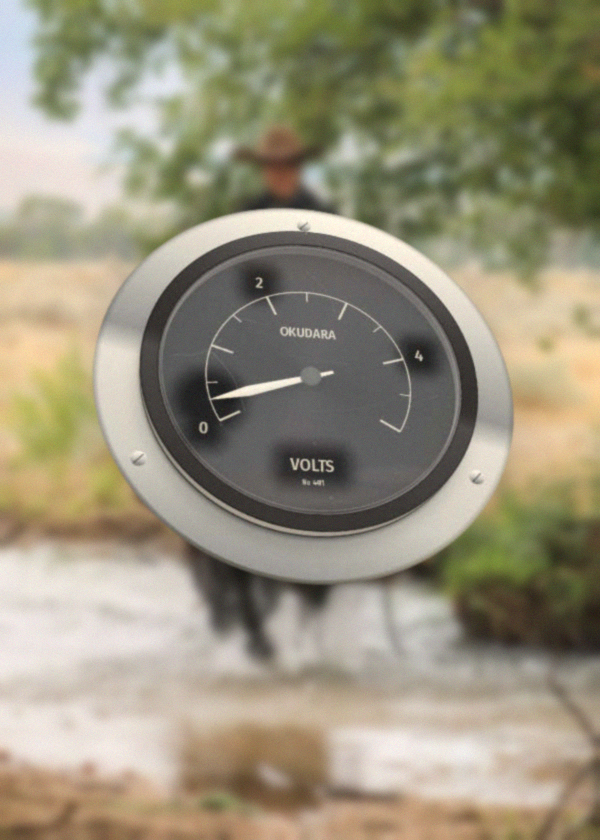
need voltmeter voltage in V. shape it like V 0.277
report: V 0.25
